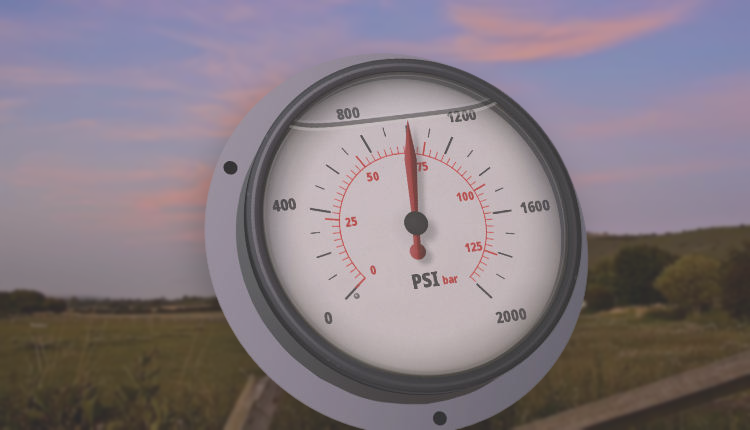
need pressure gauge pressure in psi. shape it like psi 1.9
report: psi 1000
